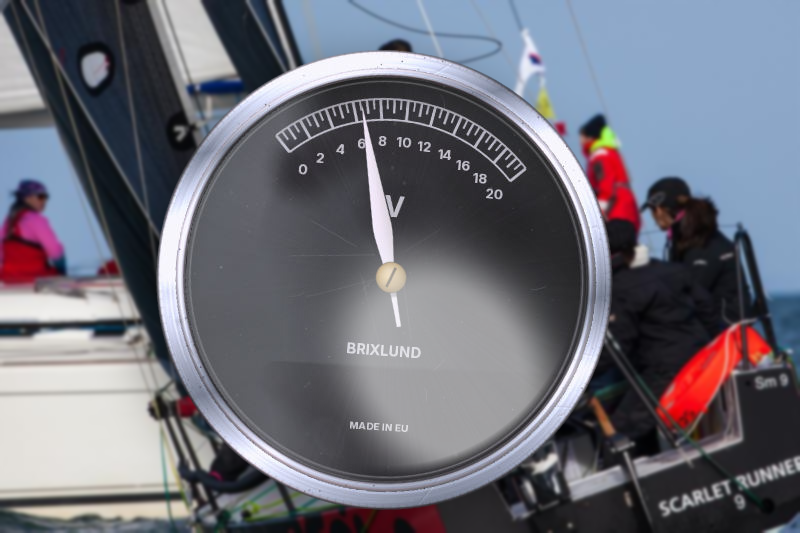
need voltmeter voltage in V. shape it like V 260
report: V 6.5
